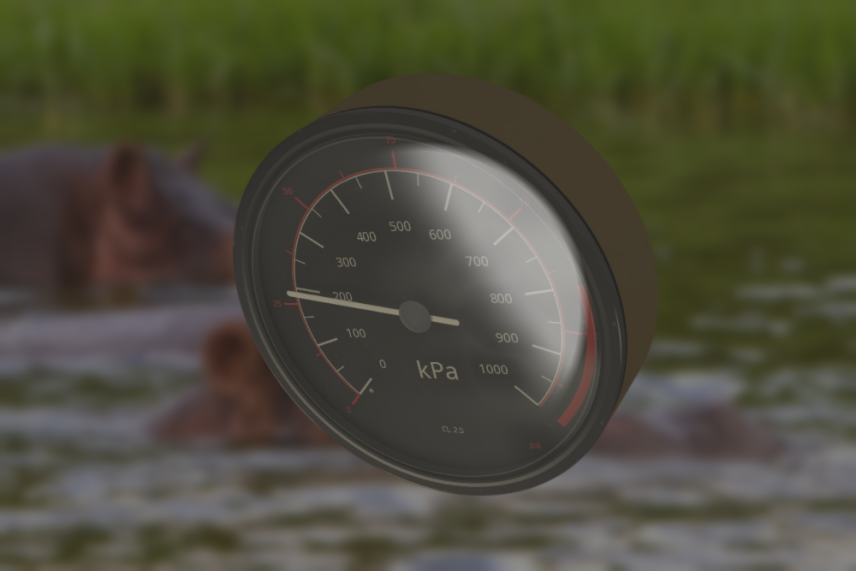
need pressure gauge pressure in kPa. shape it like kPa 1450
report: kPa 200
